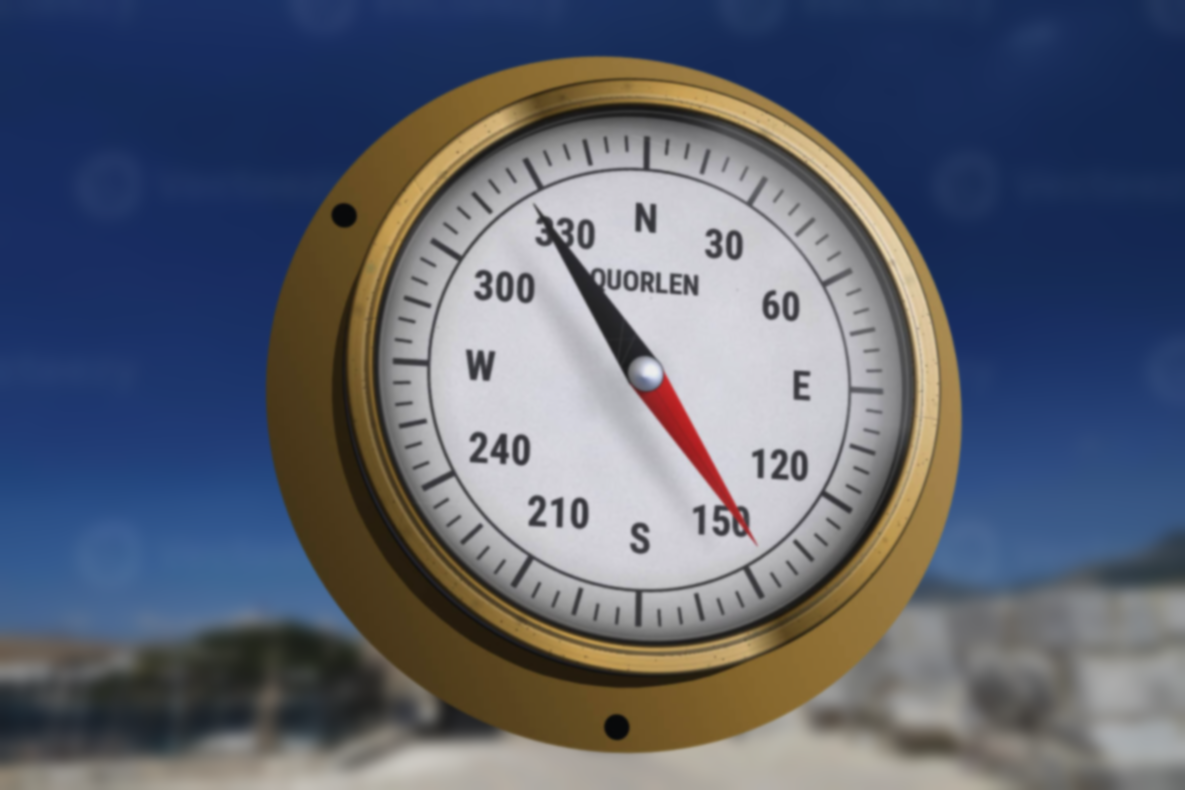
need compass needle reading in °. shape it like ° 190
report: ° 145
